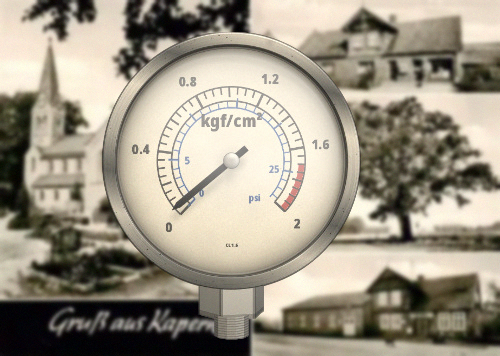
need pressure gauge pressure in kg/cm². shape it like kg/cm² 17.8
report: kg/cm² 0.05
